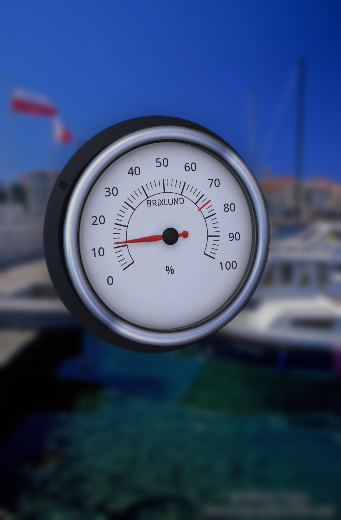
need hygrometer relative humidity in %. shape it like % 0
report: % 12
